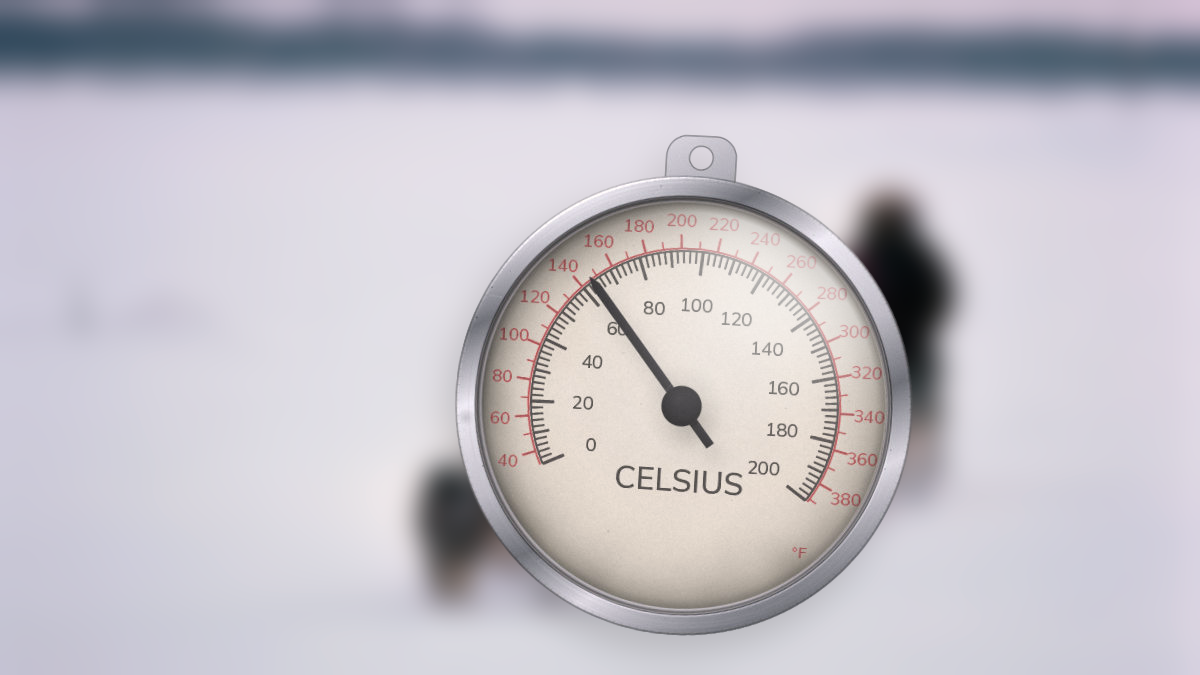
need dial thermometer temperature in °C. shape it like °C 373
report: °C 64
